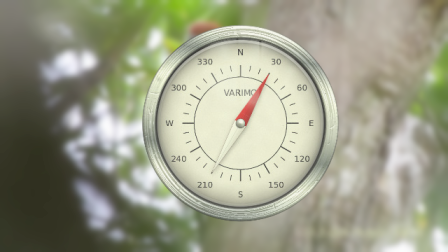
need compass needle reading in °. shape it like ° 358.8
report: ° 30
